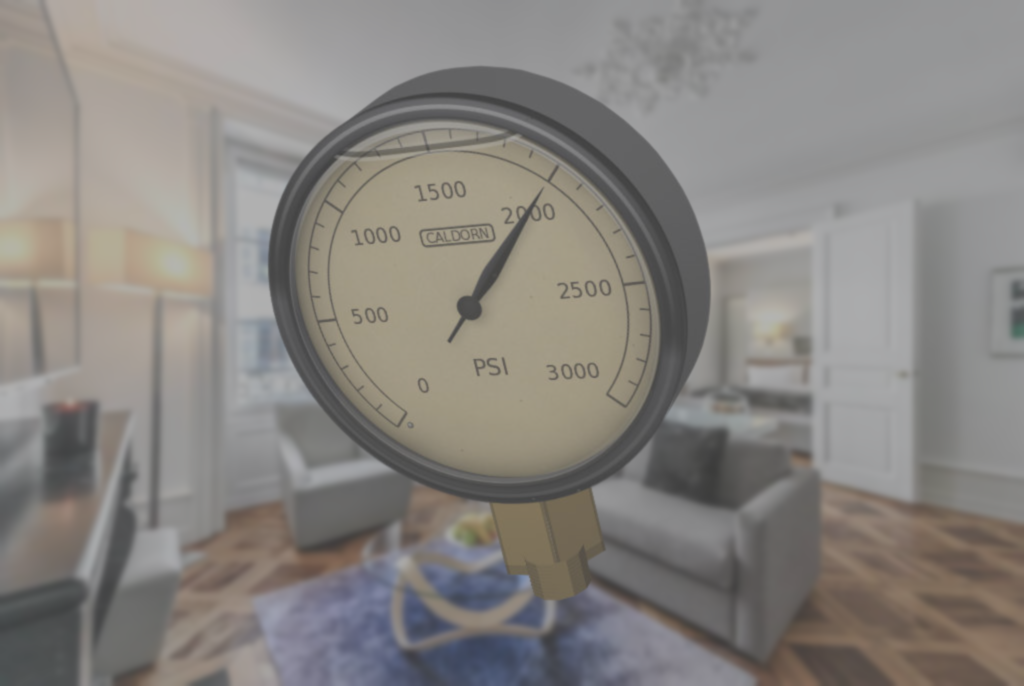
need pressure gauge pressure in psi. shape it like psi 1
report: psi 2000
